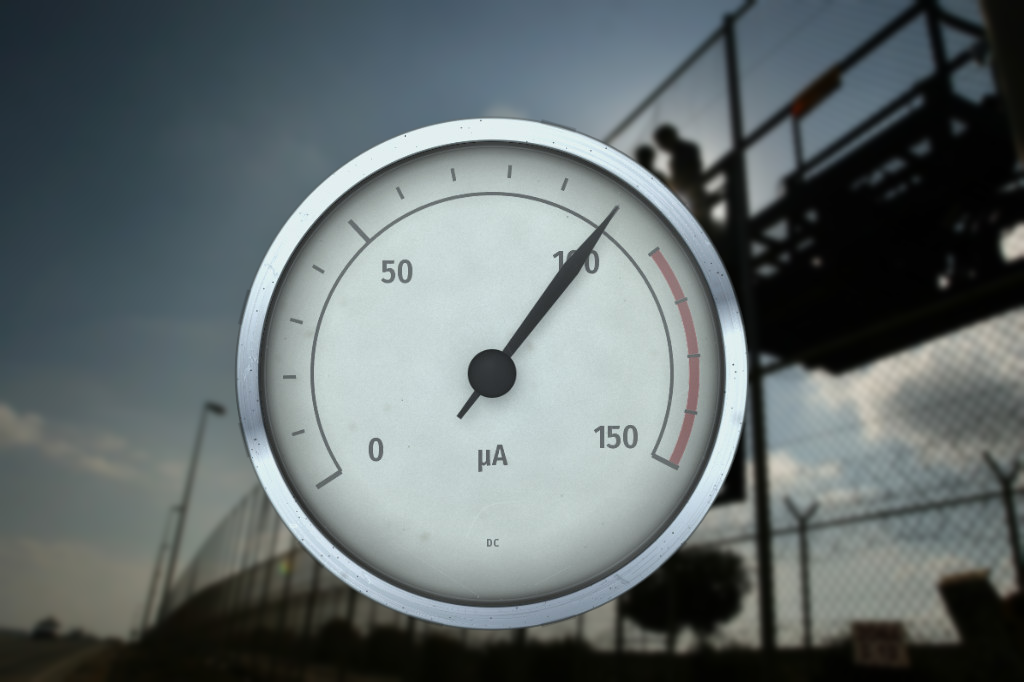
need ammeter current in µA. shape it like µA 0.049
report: µA 100
